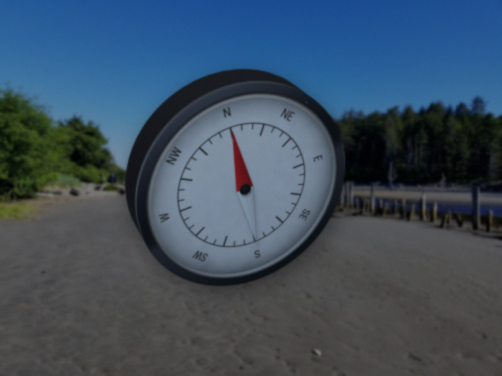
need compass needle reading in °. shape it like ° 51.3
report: ° 0
